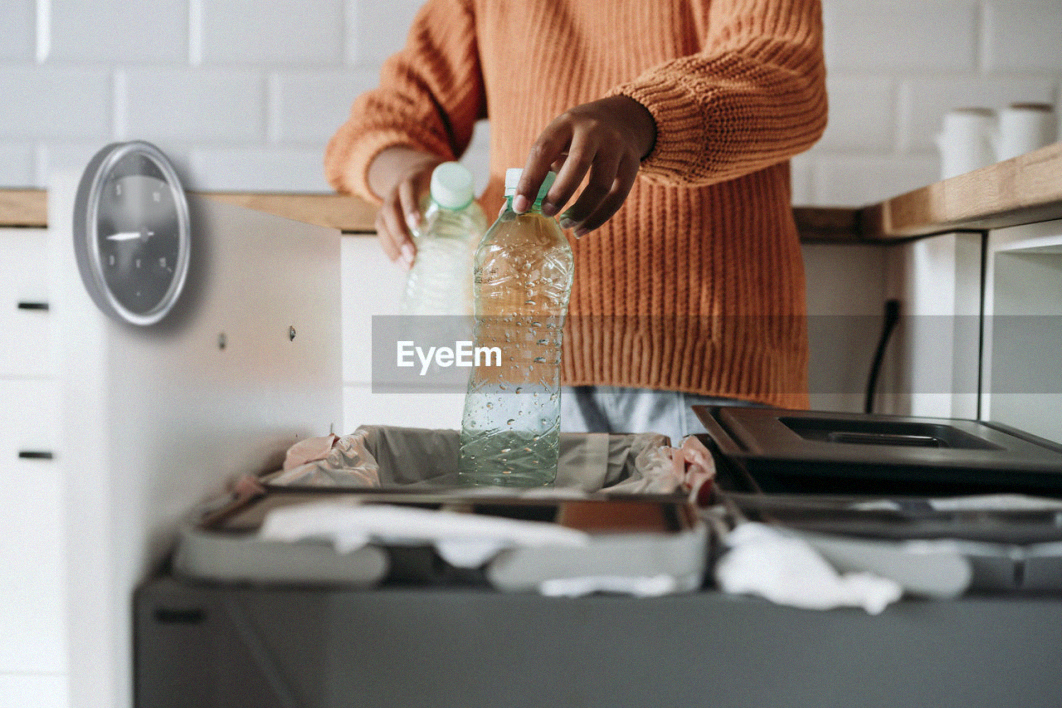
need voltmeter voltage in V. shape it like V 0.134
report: V 1.5
